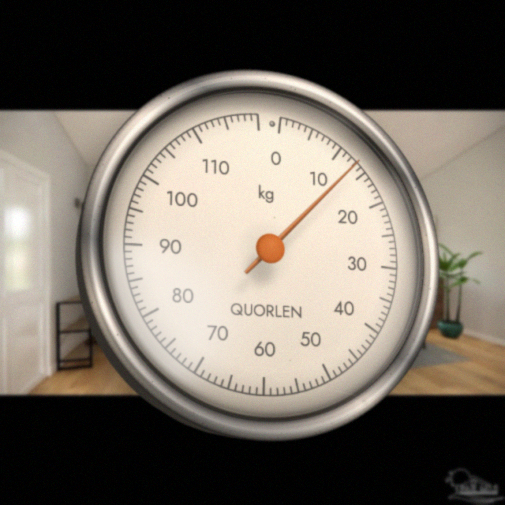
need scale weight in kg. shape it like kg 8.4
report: kg 13
